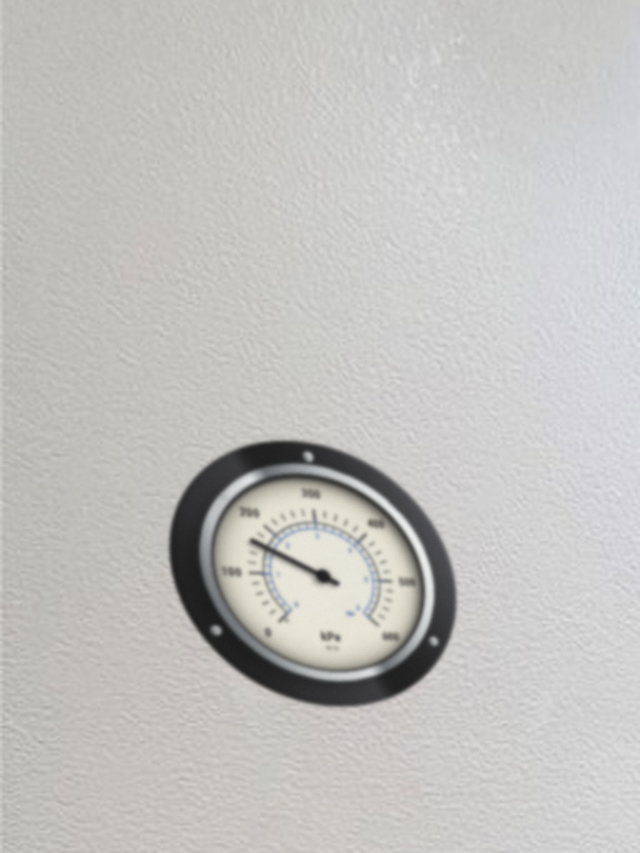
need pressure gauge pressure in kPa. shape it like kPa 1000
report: kPa 160
